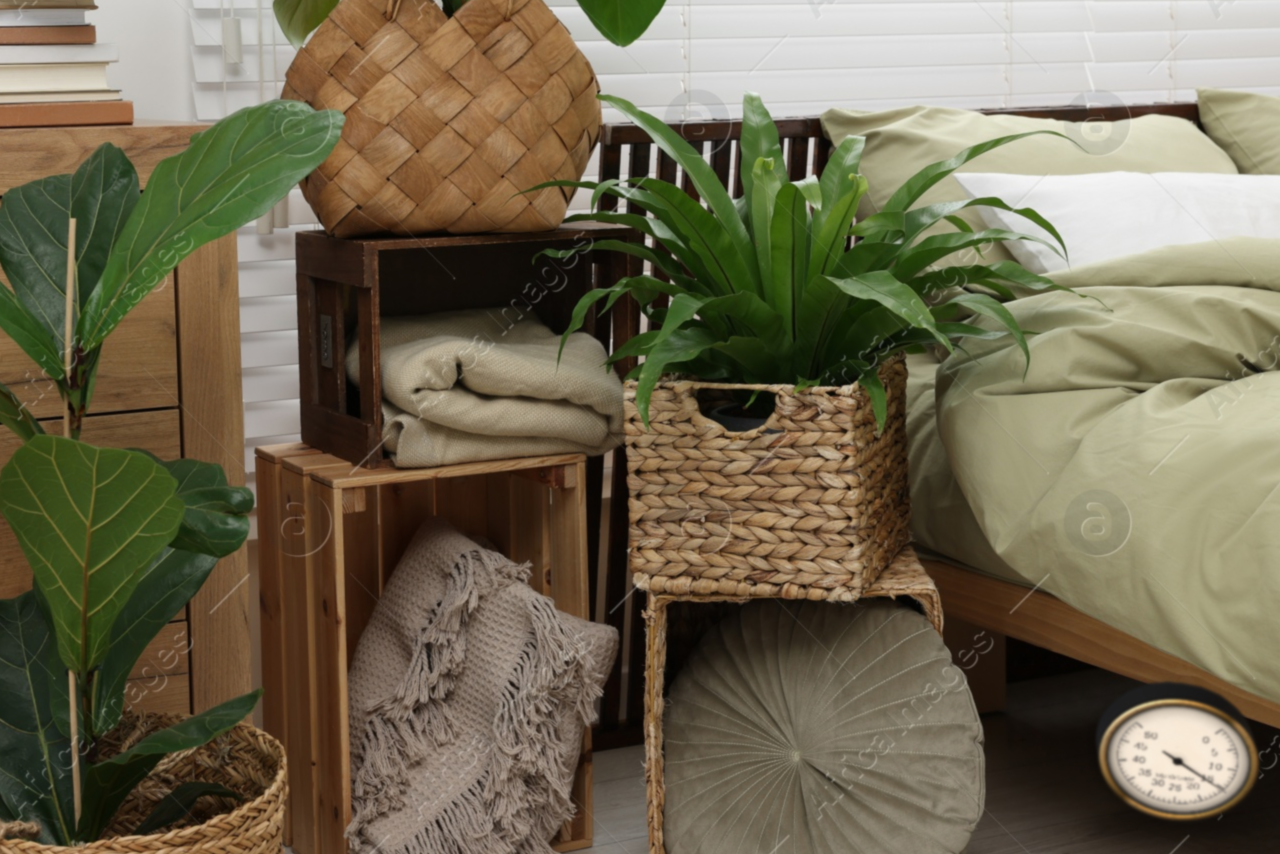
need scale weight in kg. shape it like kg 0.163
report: kg 15
